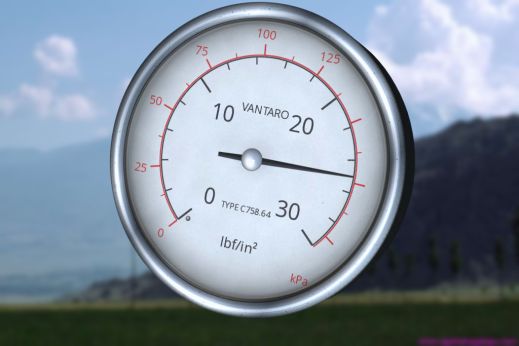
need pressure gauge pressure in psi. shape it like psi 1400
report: psi 25
